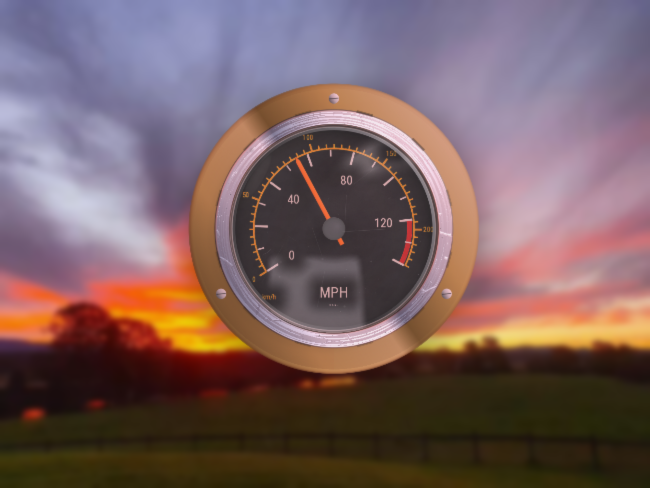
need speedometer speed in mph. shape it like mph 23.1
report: mph 55
